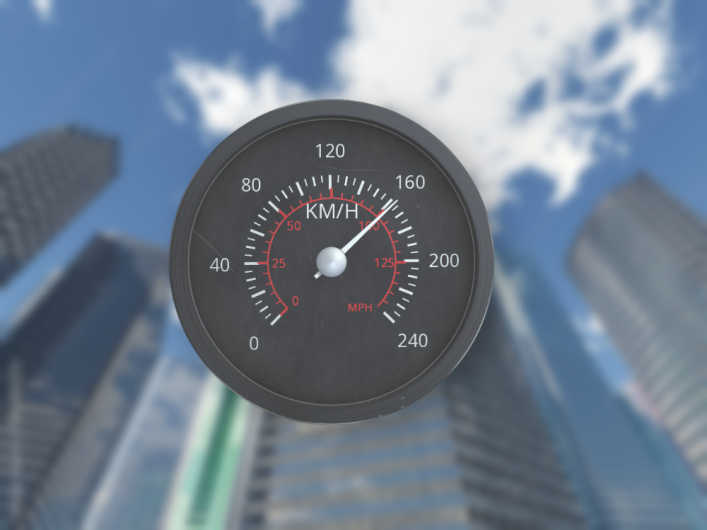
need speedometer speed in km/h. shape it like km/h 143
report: km/h 162.5
